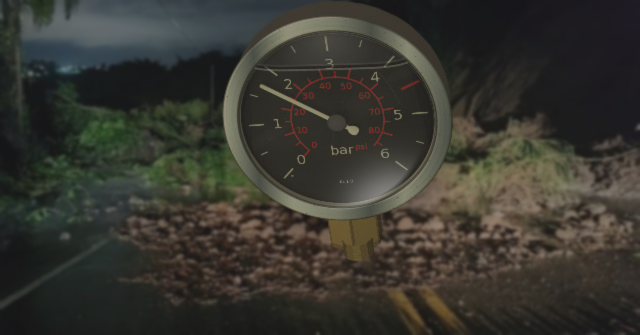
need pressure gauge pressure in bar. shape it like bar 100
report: bar 1.75
